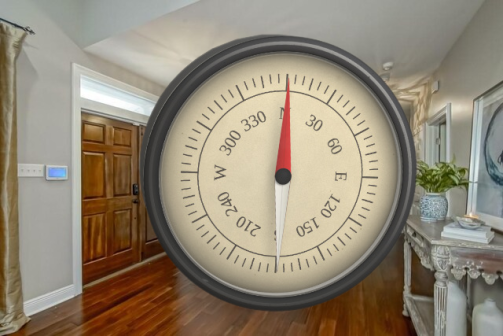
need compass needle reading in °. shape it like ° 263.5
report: ° 0
